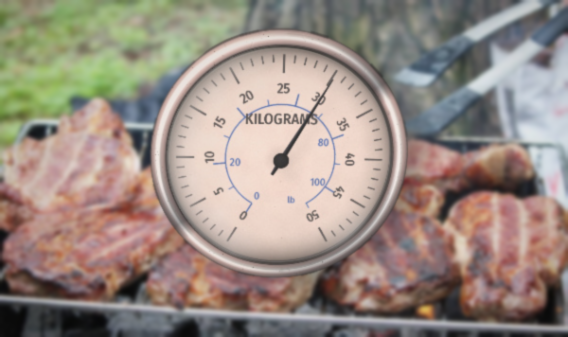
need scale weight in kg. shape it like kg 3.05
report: kg 30
